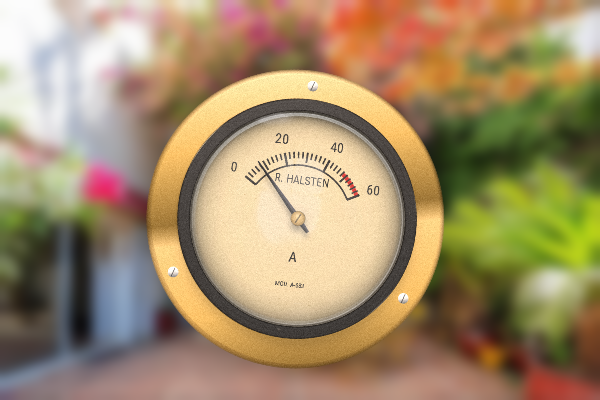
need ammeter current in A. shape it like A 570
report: A 8
